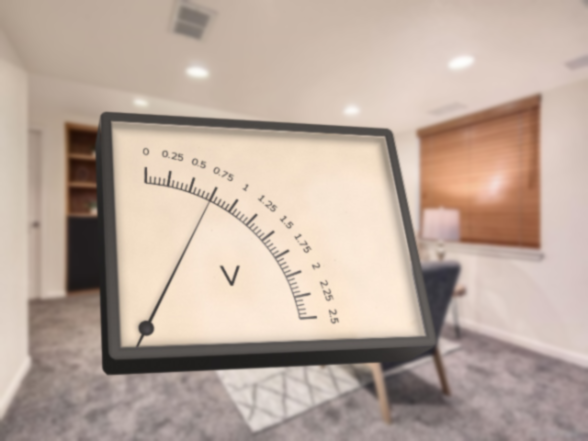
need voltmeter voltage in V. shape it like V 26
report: V 0.75
